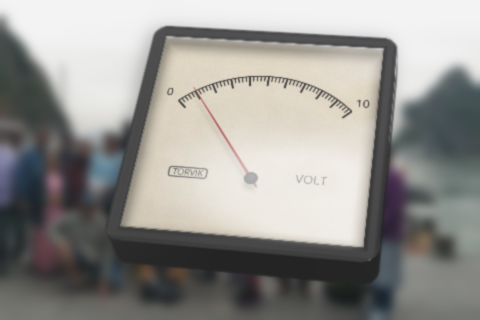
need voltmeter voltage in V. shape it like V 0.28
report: V 1
